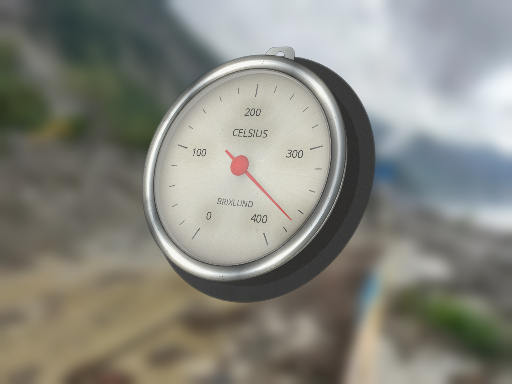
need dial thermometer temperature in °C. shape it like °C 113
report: °C 370
